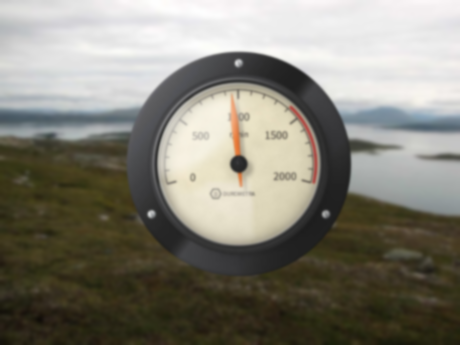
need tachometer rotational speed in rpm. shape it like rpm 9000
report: rpm 950
